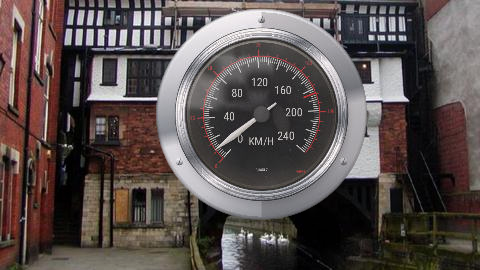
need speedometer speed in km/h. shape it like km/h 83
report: km/h 10
